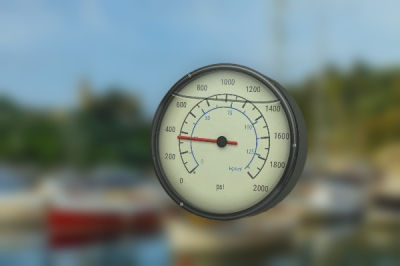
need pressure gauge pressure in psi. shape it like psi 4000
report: psi 350
